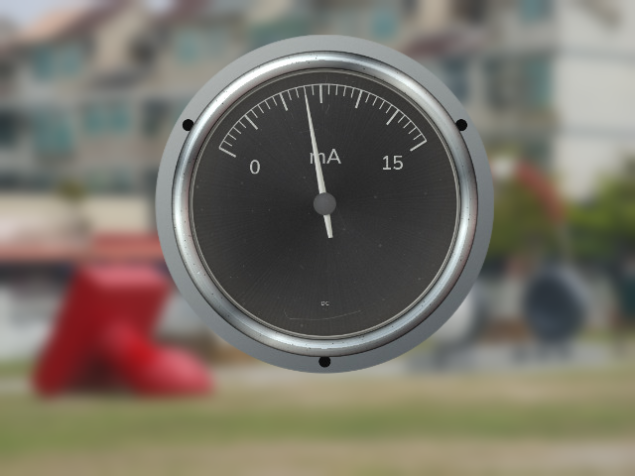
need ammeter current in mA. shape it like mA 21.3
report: mA 6.5
